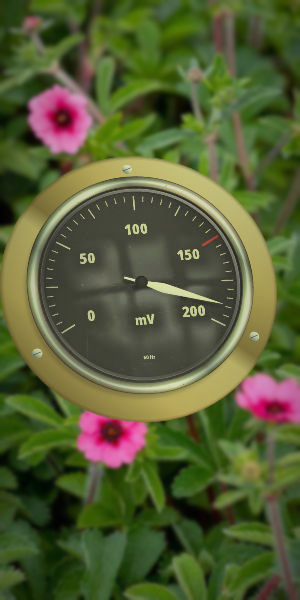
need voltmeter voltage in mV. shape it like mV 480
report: mV 190
